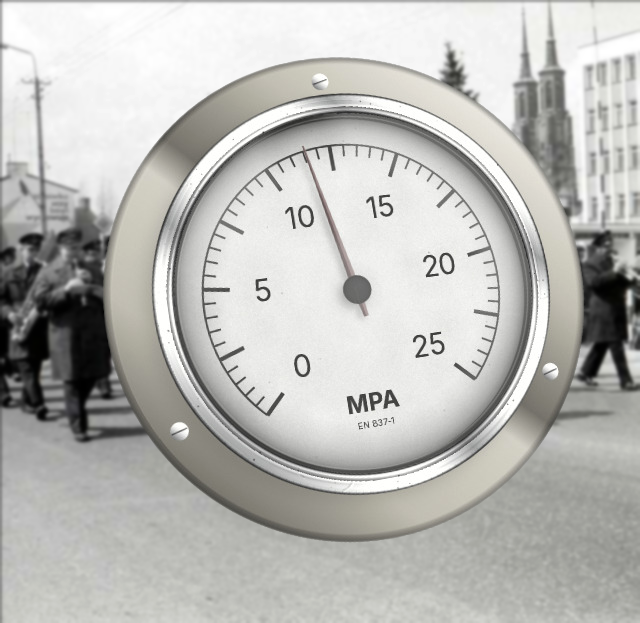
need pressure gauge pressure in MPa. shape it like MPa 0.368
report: MPa 11.5
